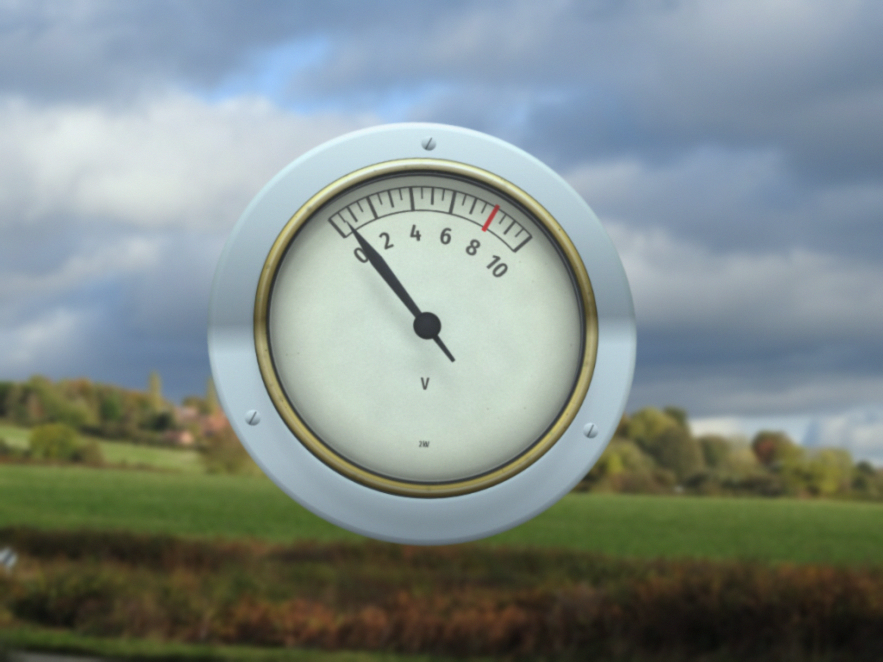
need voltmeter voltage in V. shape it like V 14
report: V 0.5
